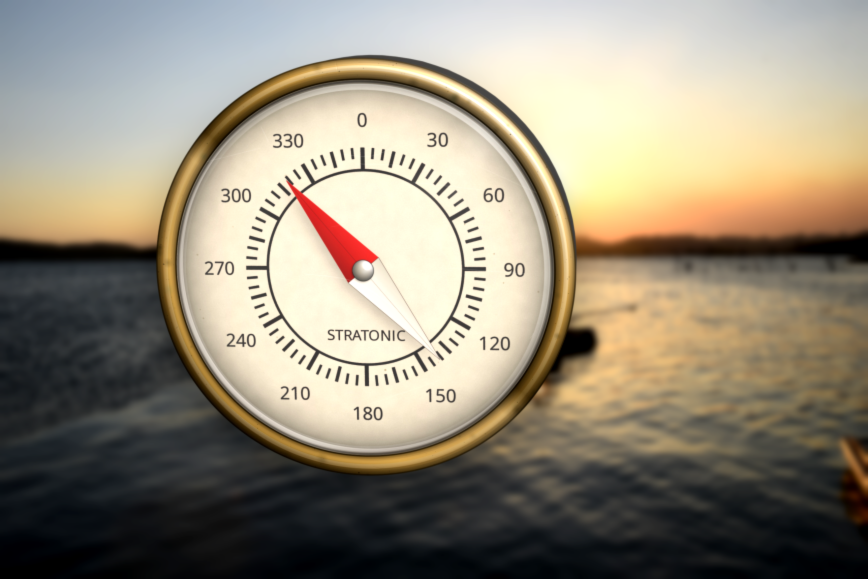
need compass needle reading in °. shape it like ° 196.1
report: ° 320
